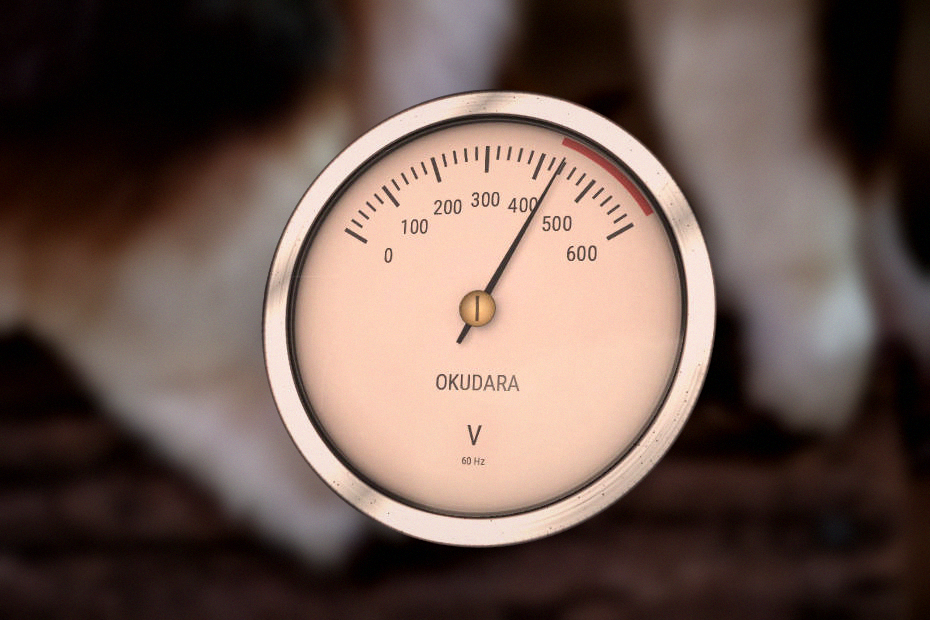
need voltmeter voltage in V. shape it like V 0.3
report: V 440
